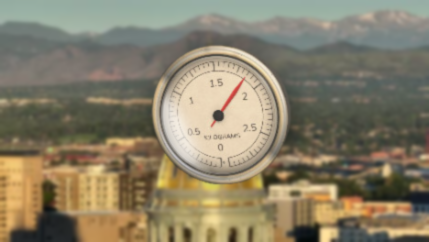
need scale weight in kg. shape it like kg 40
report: kg 1.85
